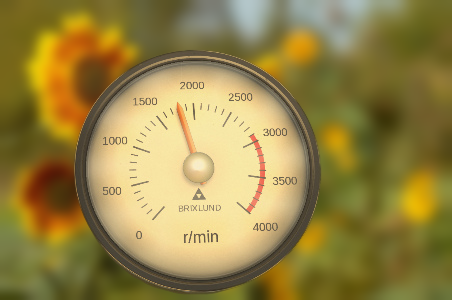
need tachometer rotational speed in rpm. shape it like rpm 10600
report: rpm 1800
